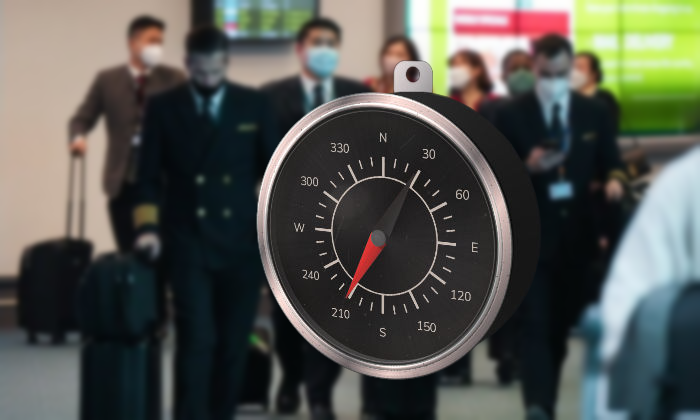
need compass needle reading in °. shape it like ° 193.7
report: ° 210
